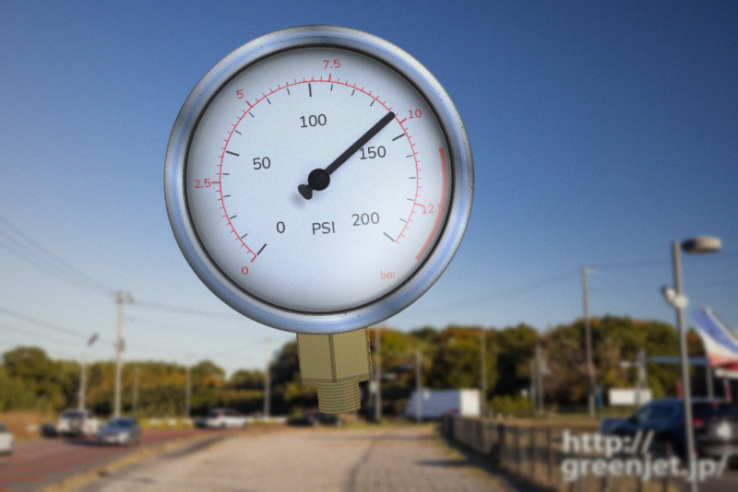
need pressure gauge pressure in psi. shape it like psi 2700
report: psi 140
